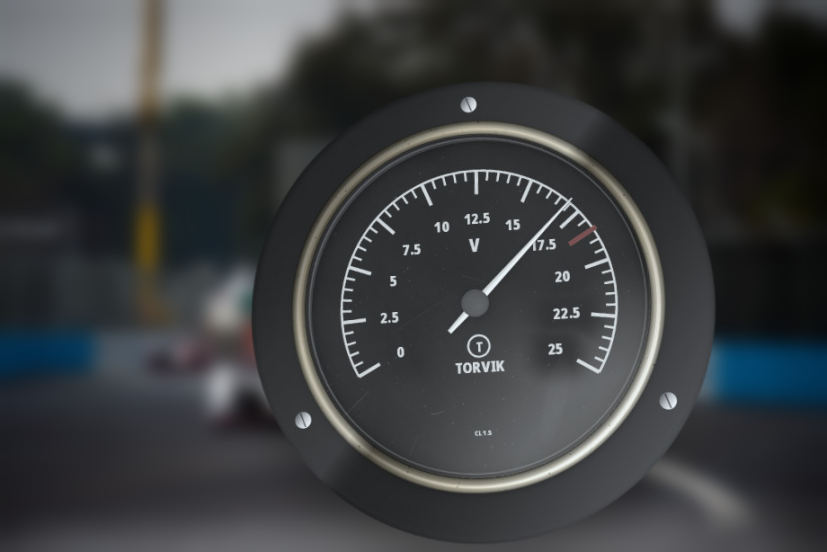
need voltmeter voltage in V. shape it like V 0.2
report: V 17
